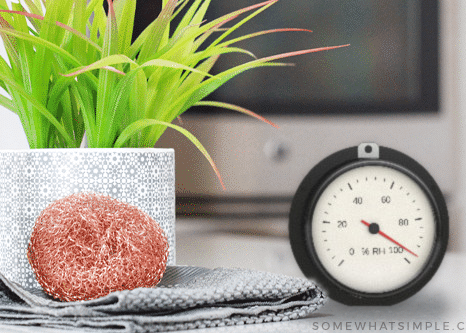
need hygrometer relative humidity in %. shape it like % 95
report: % 96
